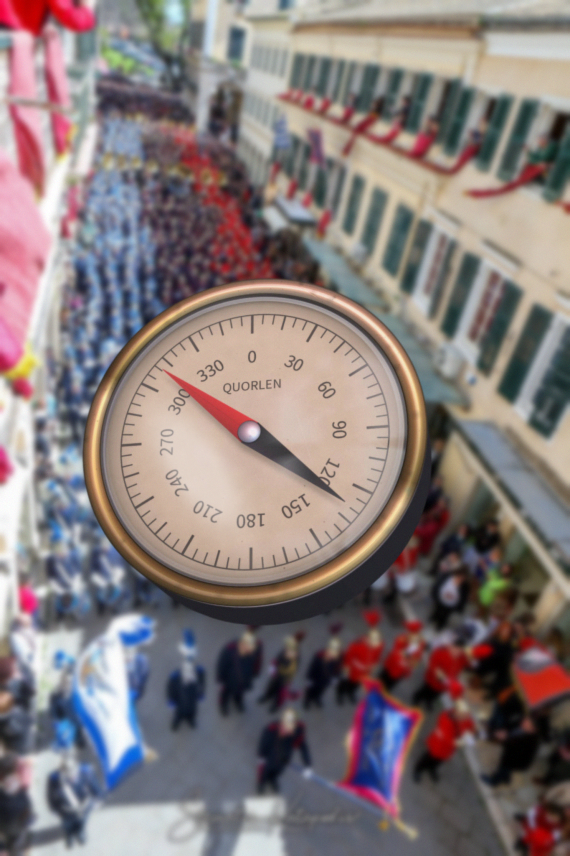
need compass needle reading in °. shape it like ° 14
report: ° 310
